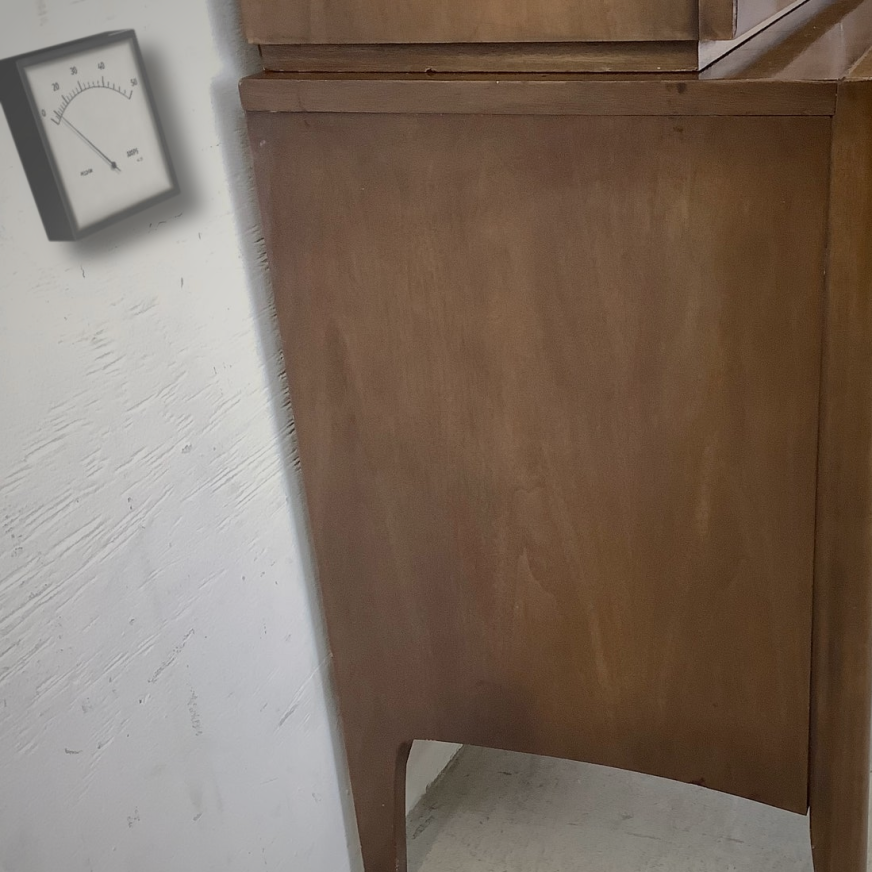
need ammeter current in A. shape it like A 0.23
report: A 10
